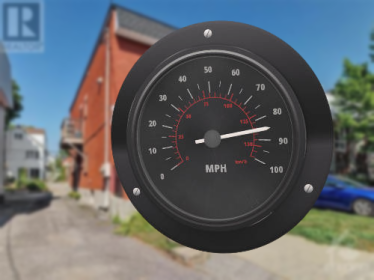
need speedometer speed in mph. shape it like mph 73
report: mph 85
